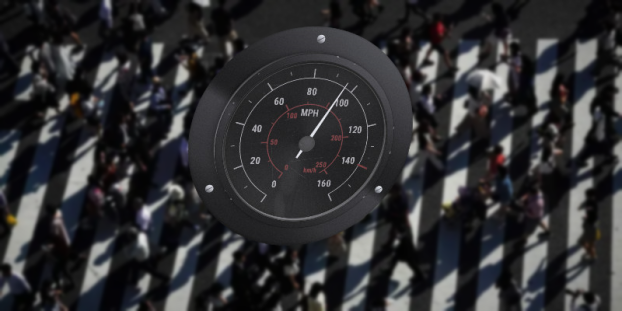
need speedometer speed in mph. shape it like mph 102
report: mph 95
